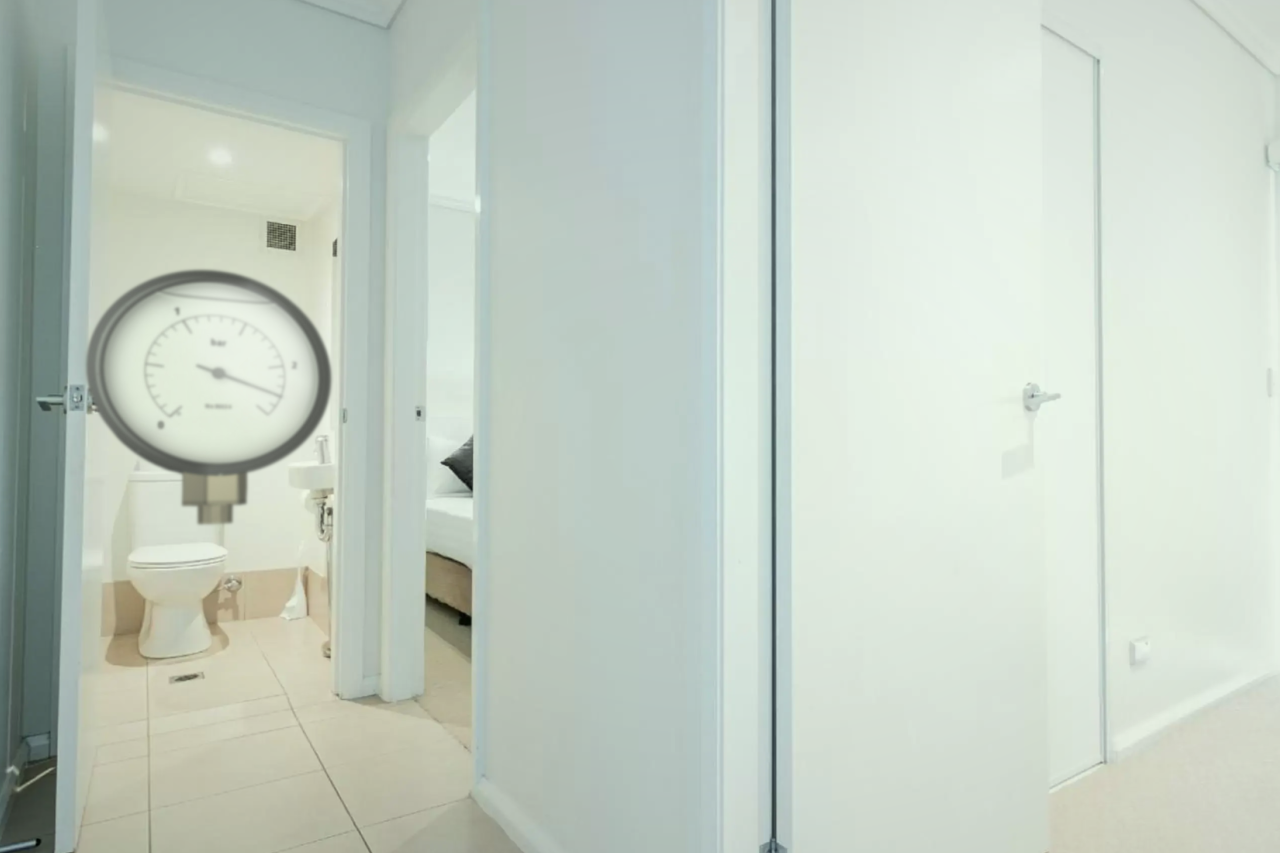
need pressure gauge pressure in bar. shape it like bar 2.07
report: bar 2.3
